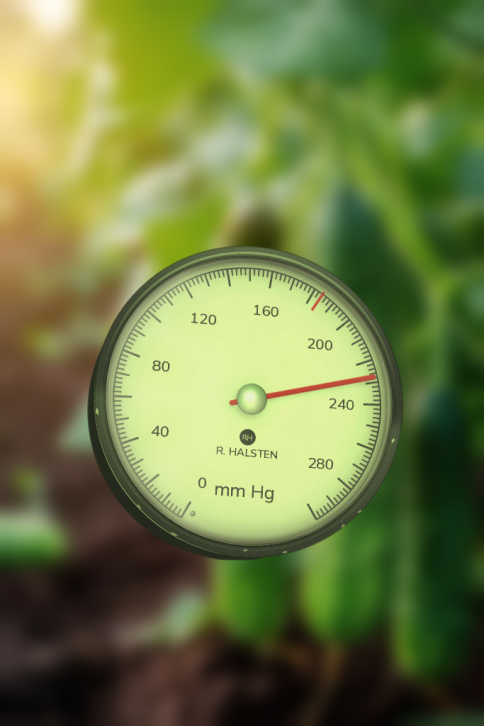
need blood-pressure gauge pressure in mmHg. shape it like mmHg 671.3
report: mmHg 228
